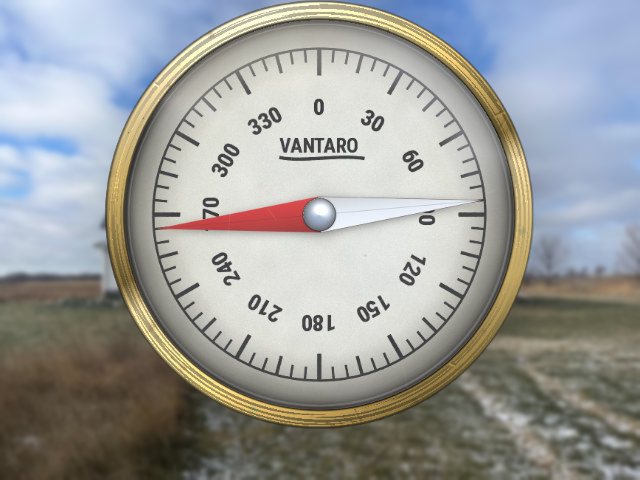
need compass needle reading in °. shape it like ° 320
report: ° 265
